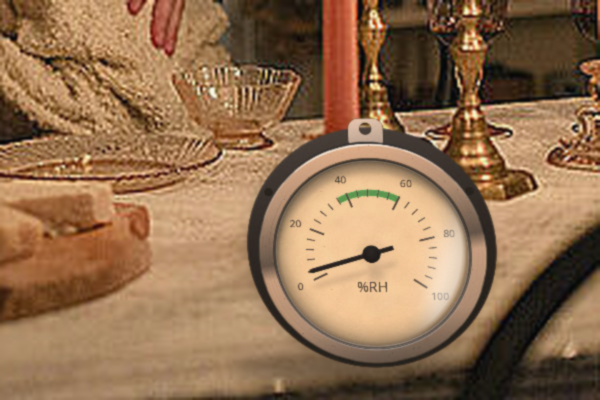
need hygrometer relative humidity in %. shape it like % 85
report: % 4
